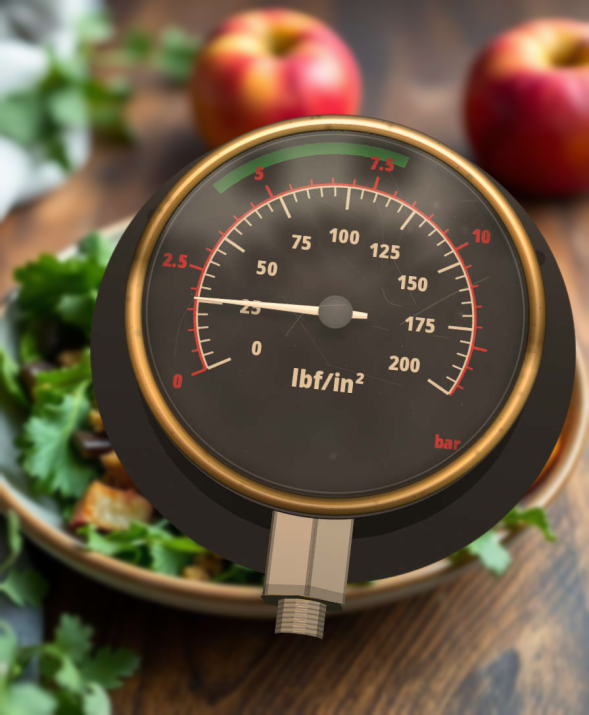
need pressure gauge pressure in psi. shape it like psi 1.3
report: psi 25
